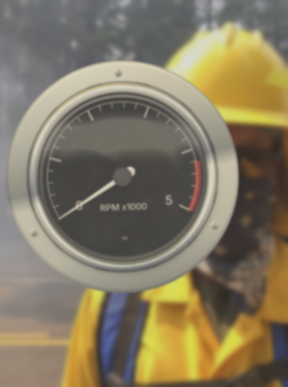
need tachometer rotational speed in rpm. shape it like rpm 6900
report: rpm 0
